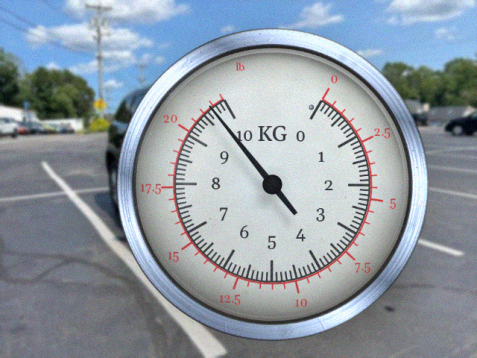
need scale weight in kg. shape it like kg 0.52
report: kg 9.7
